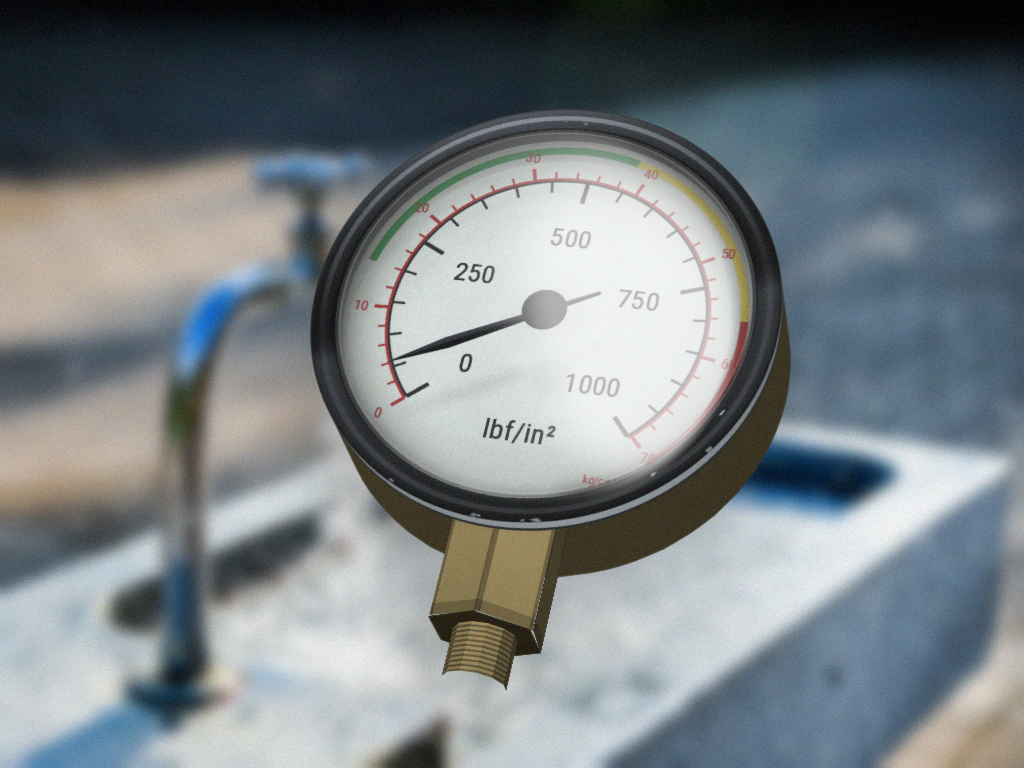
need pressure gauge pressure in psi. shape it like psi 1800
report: psi 50
